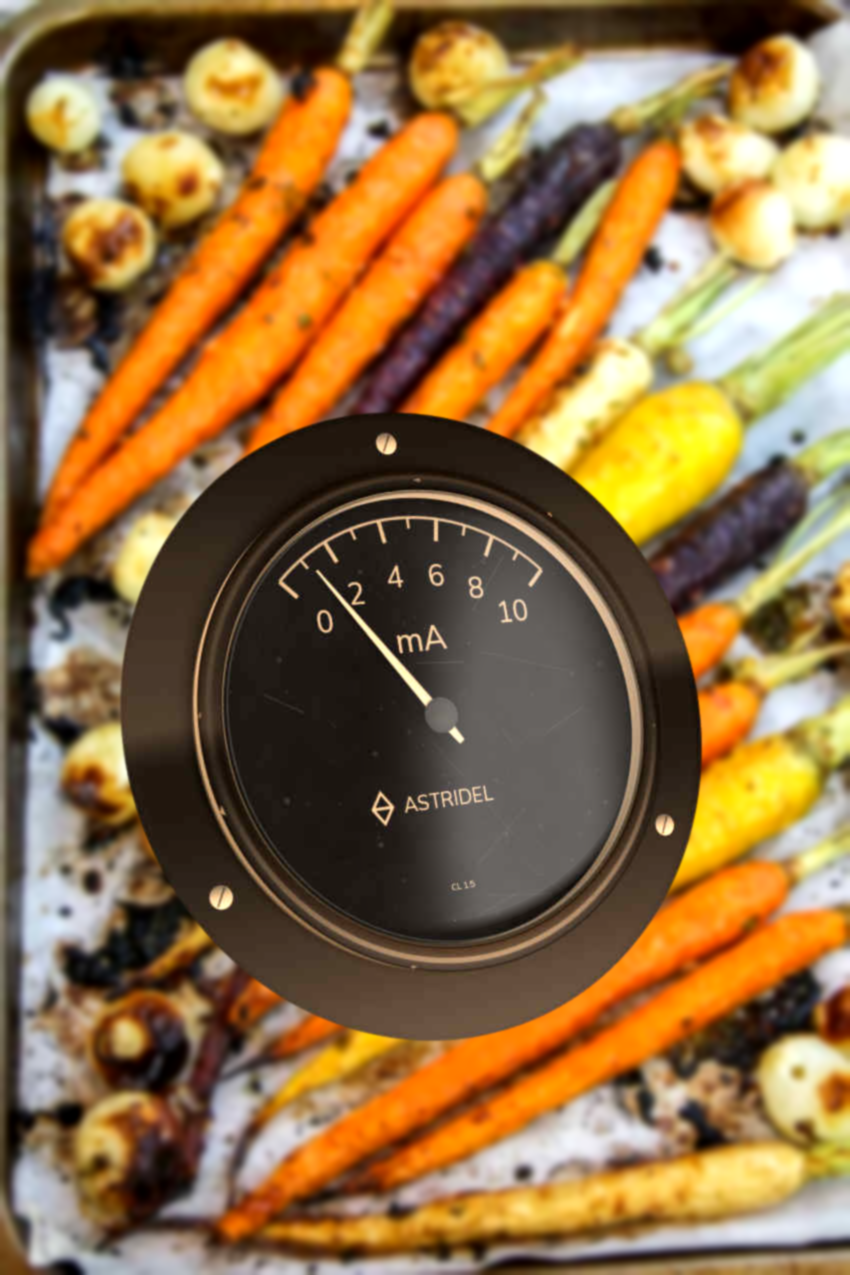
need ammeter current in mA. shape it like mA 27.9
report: mA 1
